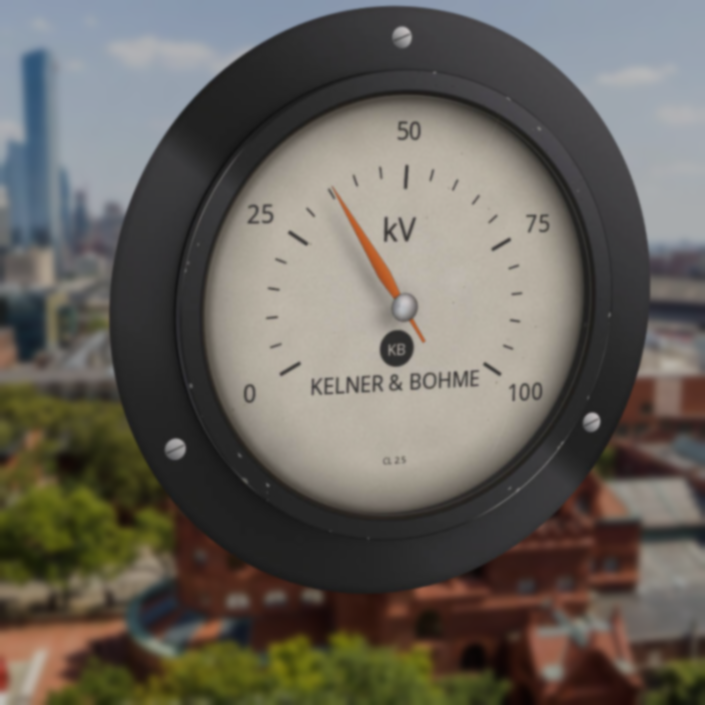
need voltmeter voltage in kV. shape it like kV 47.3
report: kV 35
